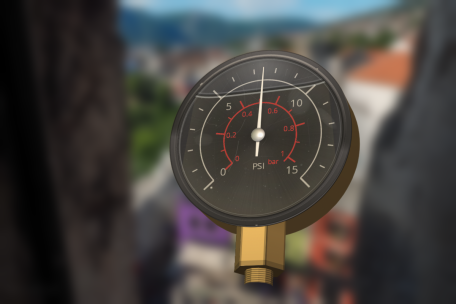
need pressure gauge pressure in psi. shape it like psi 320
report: psi 7.5
